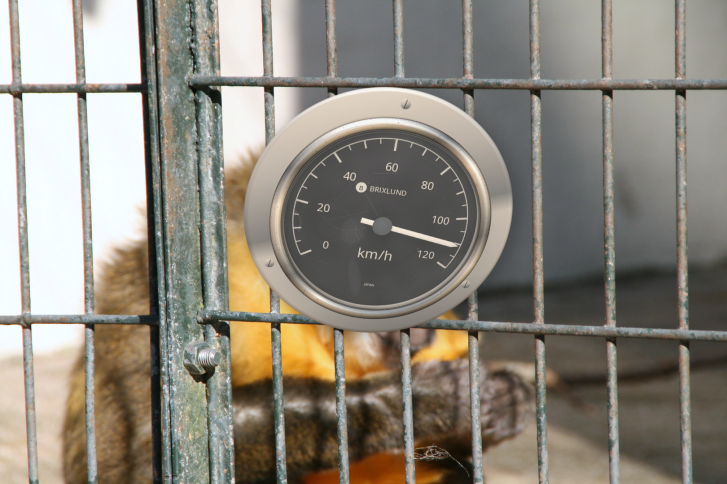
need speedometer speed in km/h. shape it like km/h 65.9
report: km/h 110
